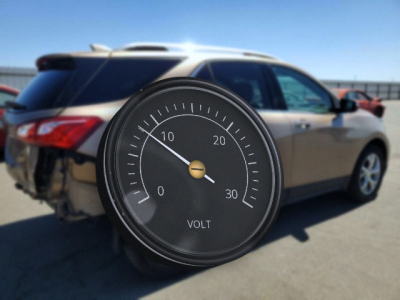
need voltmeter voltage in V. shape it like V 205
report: V 8
